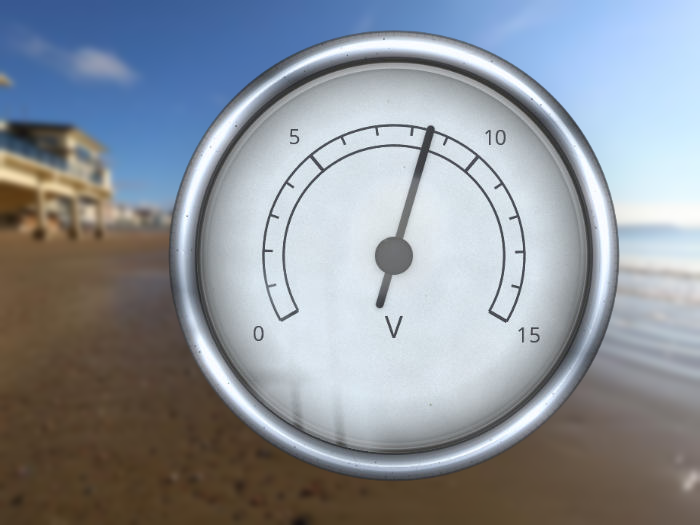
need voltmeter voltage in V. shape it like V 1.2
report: V 8.5
